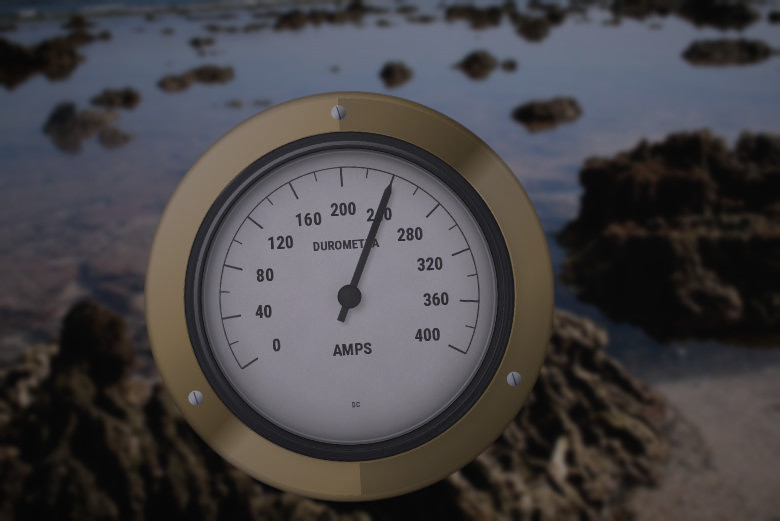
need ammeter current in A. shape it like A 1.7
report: A 240
